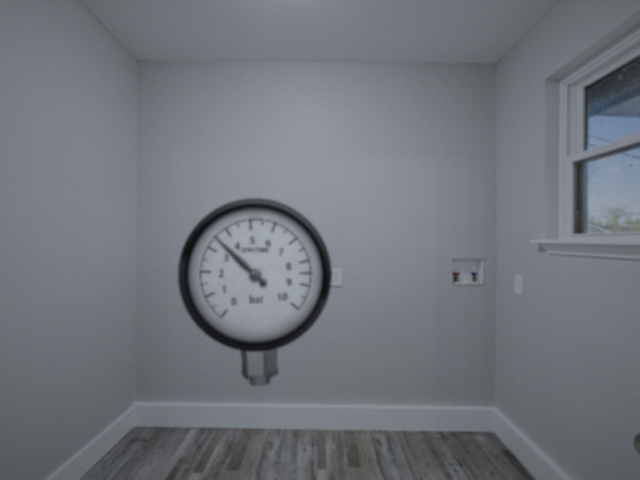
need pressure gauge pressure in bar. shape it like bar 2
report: bar 3.5
